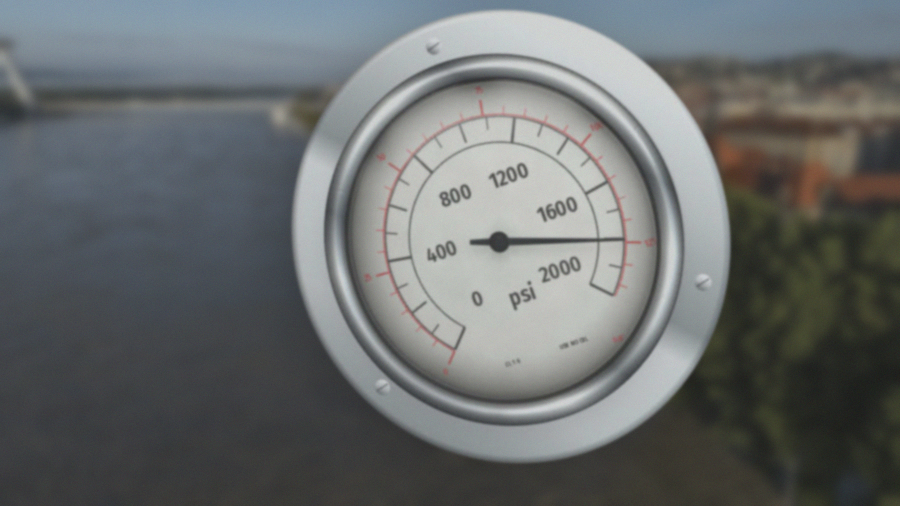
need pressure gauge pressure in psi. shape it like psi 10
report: psi 1800
